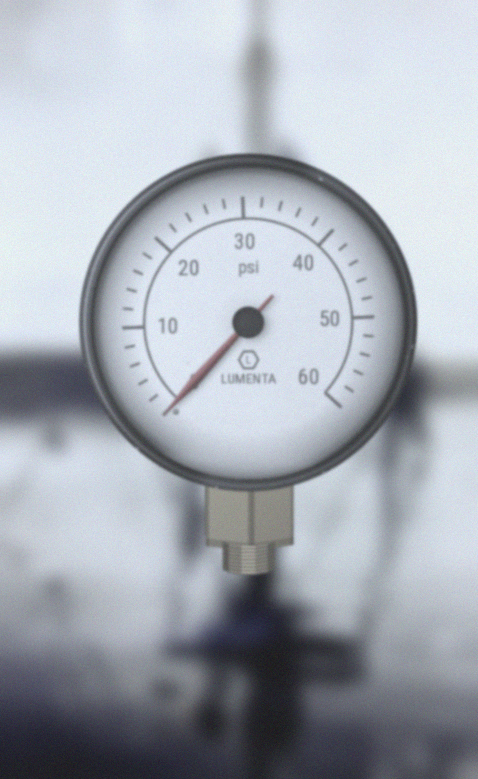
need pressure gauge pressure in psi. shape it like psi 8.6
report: psi 0
